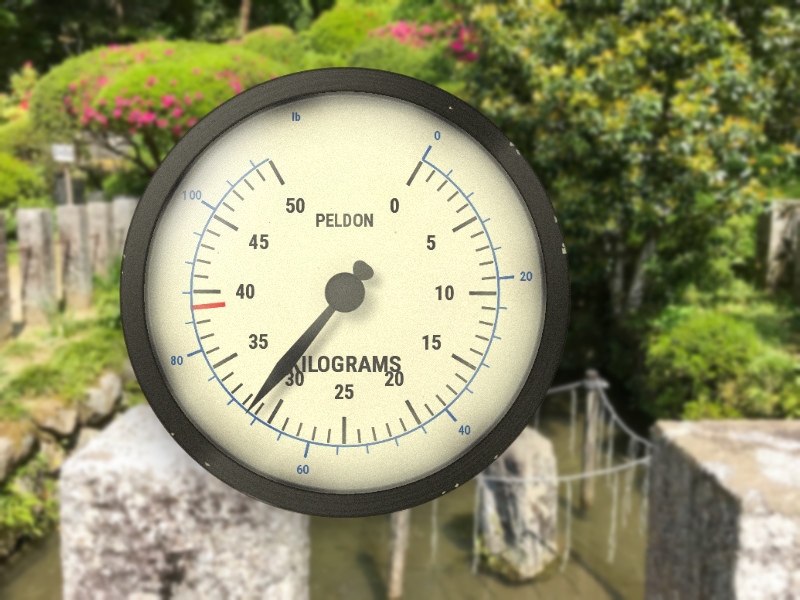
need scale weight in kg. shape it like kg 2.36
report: kg 31.5
